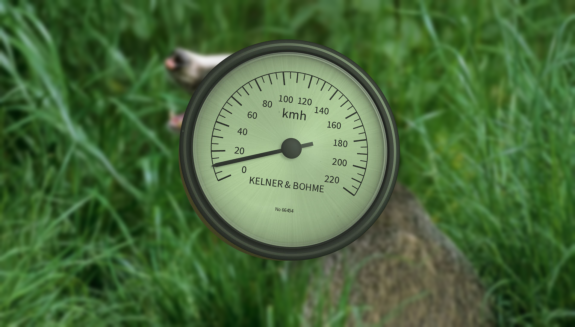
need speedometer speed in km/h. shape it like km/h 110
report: km/h 10
